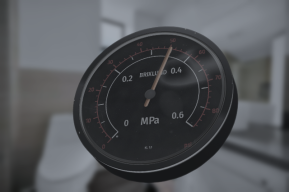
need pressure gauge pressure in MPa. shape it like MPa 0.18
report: MPa 0.35
